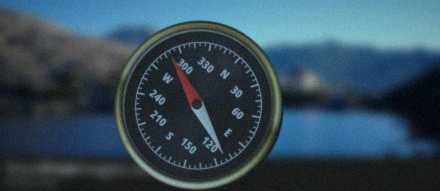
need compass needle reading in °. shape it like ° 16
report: ° 290
